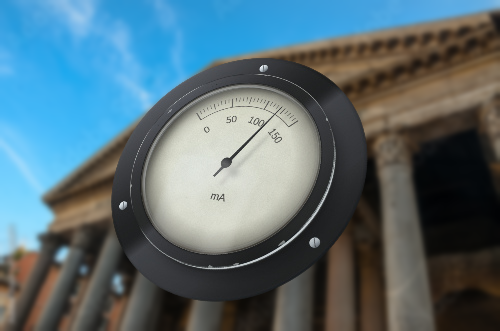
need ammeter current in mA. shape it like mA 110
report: mA 125
